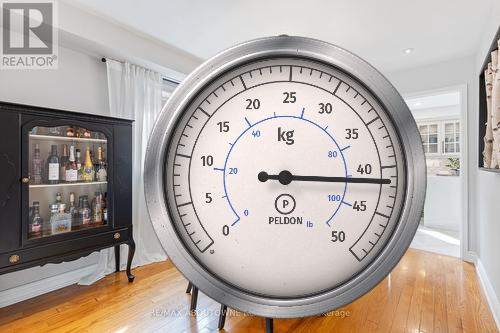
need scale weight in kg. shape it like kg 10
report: kg 41.5
